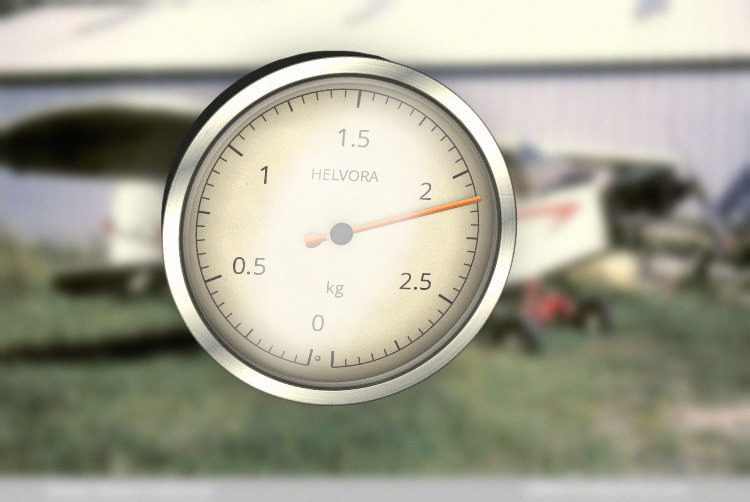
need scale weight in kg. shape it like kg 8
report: kg 2.1
